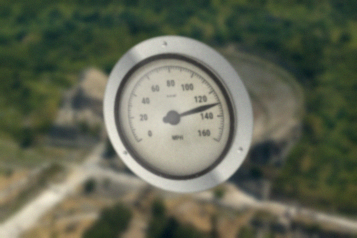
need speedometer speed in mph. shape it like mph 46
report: mph 130
